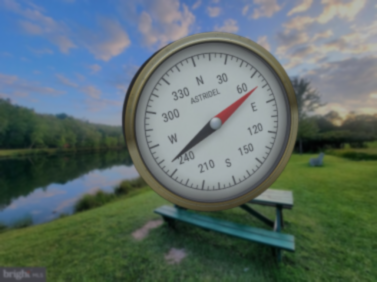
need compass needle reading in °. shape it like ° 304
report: ° 70
